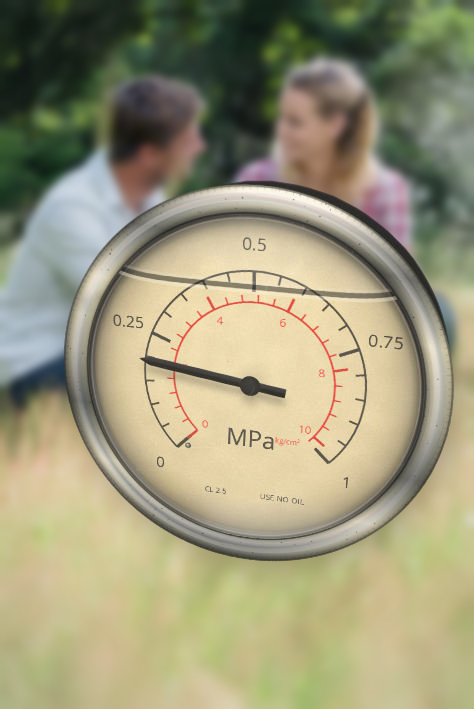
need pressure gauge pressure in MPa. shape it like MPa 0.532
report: MPa 0.2
